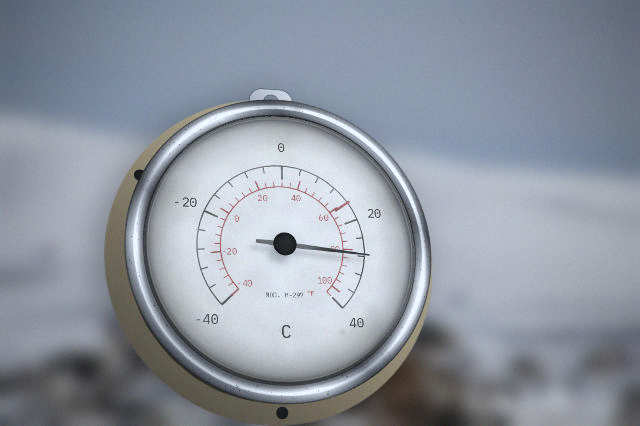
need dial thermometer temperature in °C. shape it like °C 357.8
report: °C 28
